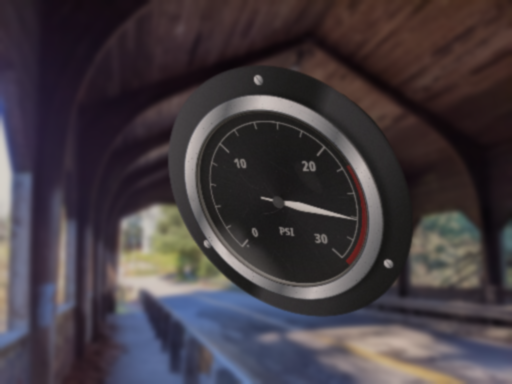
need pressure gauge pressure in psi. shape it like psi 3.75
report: psi 26
